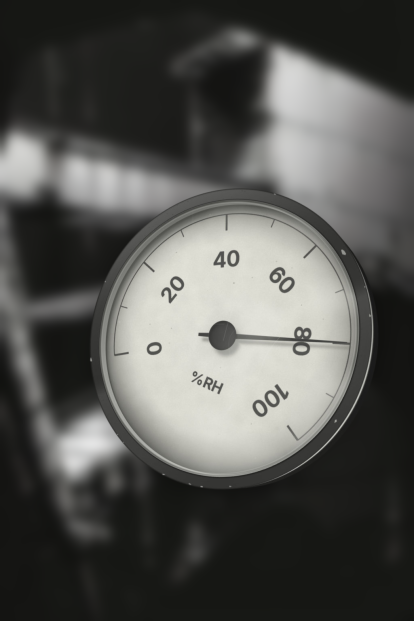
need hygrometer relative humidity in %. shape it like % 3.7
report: % 80
